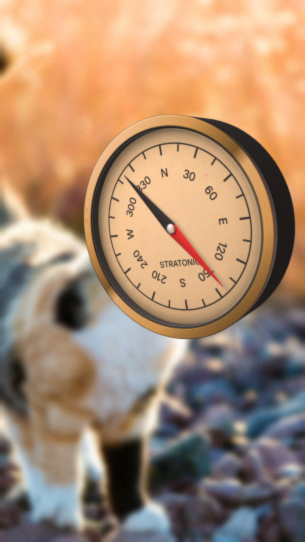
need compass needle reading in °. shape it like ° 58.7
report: ° 142.5
